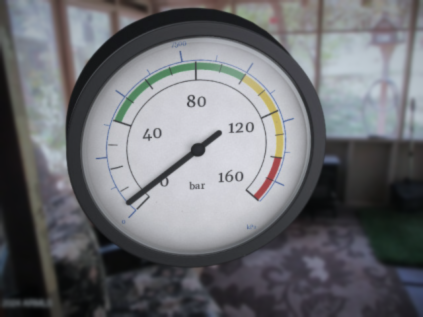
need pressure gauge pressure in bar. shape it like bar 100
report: bar 5
